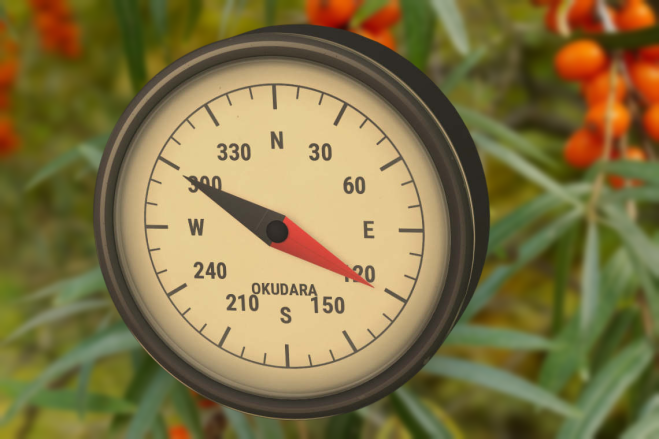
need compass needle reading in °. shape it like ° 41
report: ° 120
